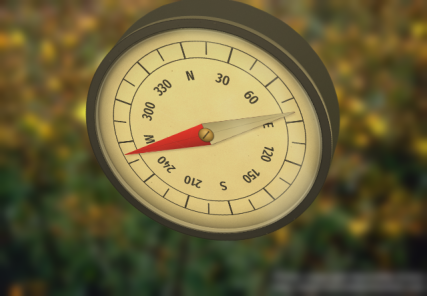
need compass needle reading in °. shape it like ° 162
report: ° 262.5
